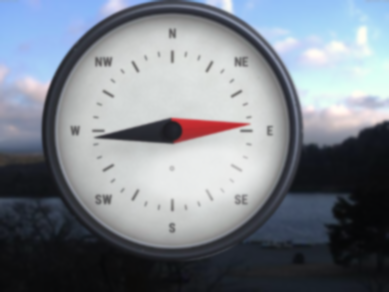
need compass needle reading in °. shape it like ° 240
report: ° 85
